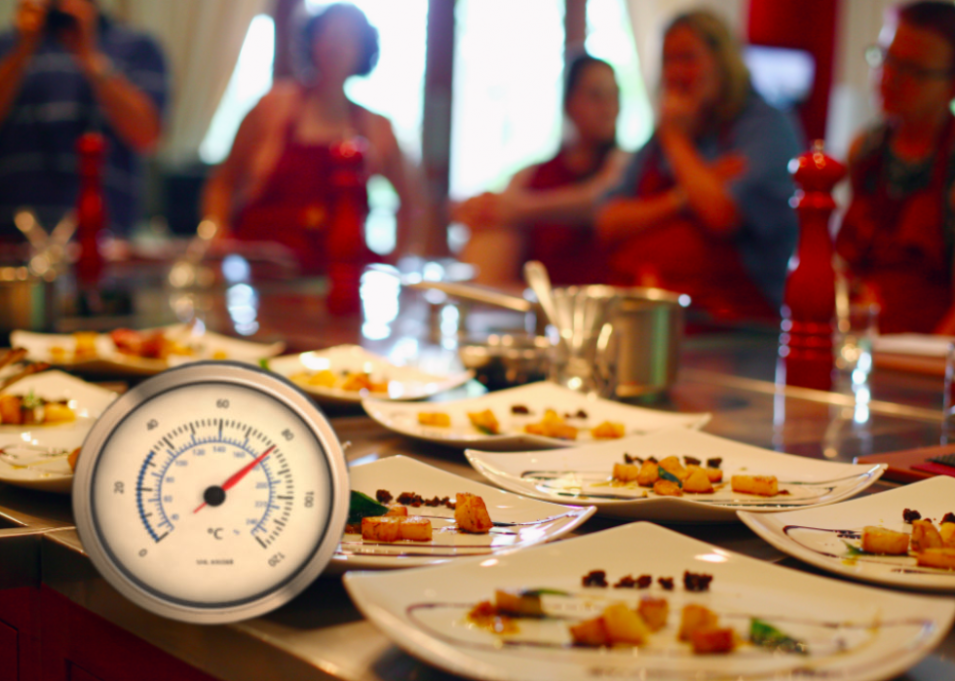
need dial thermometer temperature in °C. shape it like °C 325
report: °C 80
